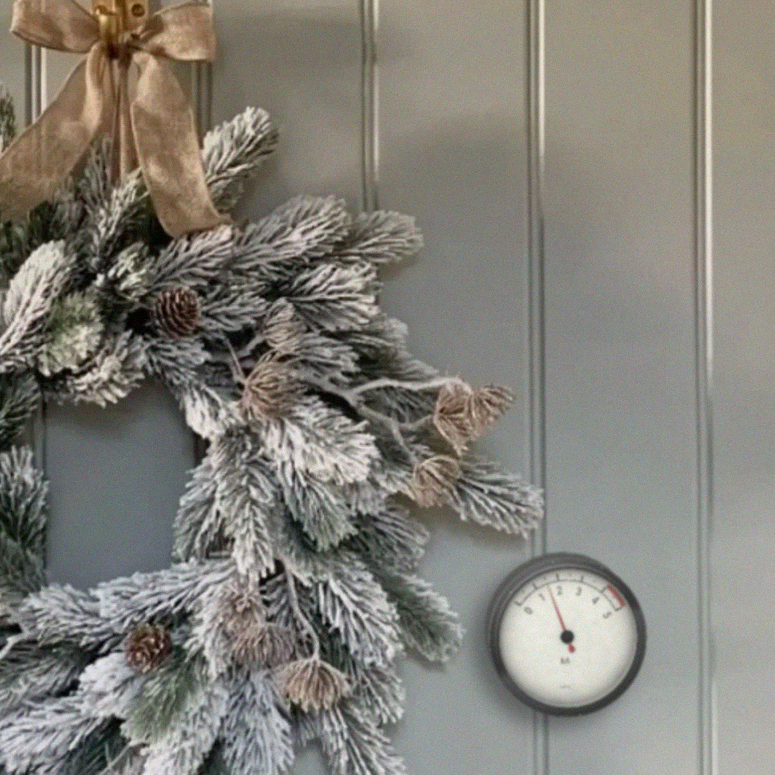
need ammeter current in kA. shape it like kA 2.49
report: kA 1.5
